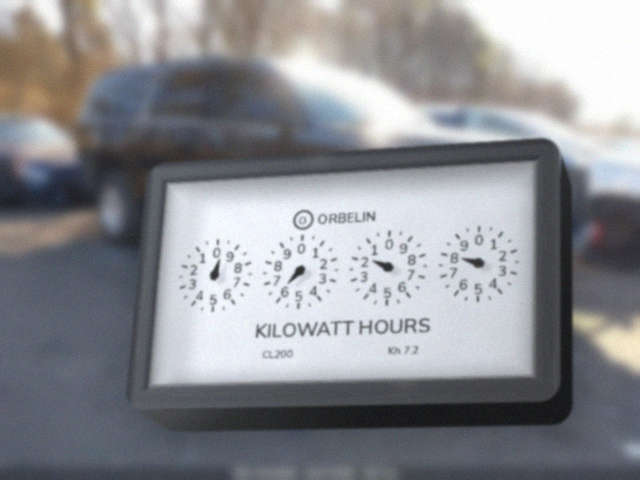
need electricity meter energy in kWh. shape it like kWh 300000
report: kWh 9618
